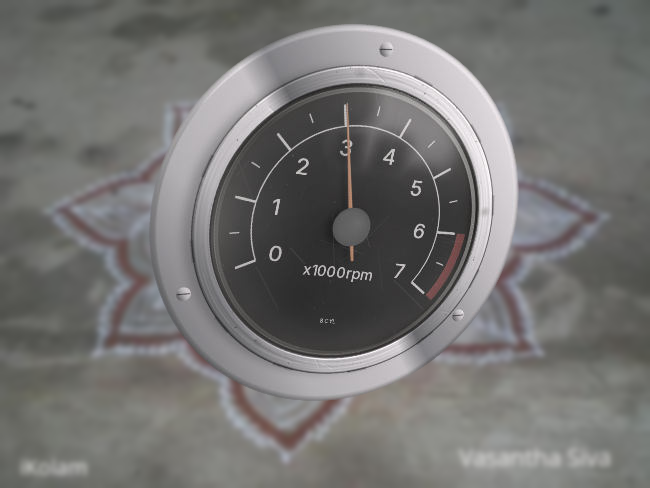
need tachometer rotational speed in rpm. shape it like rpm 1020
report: rpm 3000
